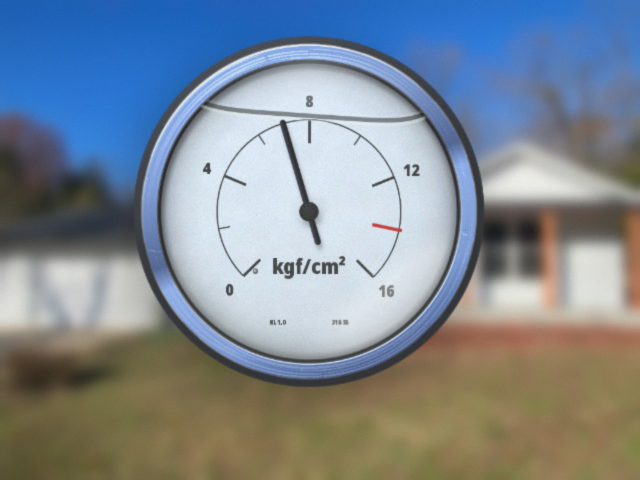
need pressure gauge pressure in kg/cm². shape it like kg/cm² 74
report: kg/cm² 7
